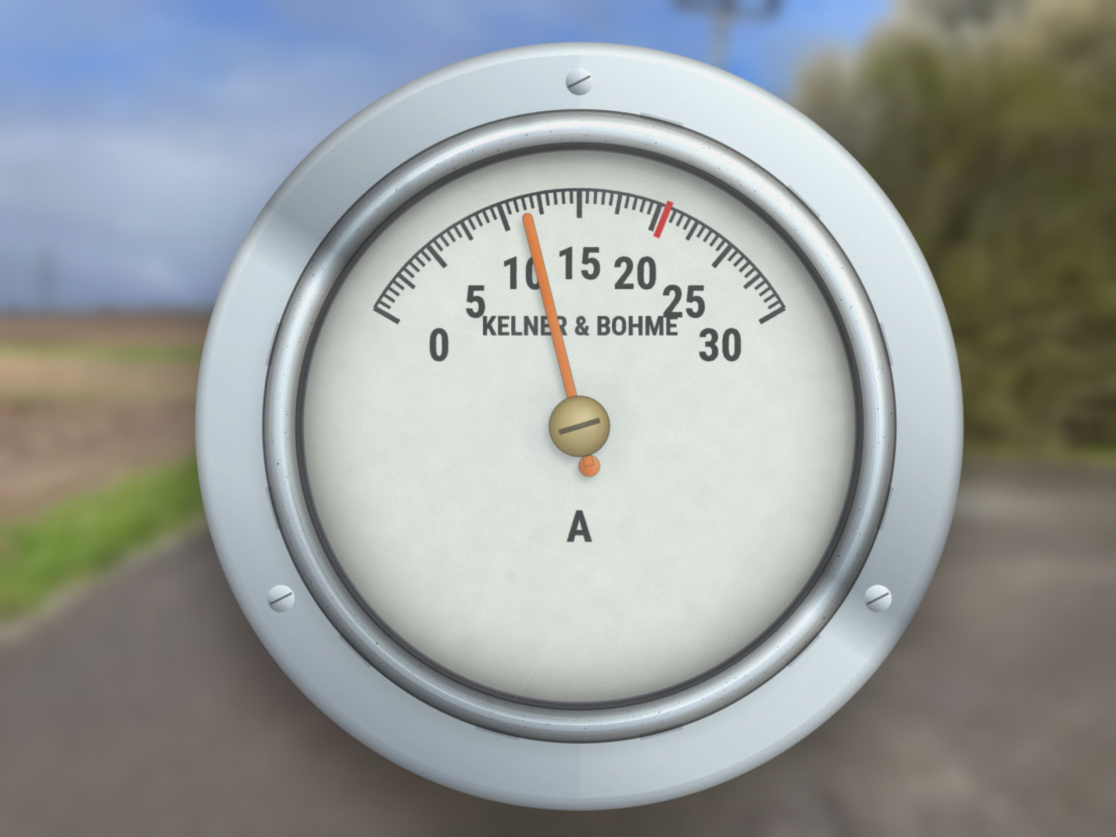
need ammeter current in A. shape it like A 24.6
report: A 11.5
